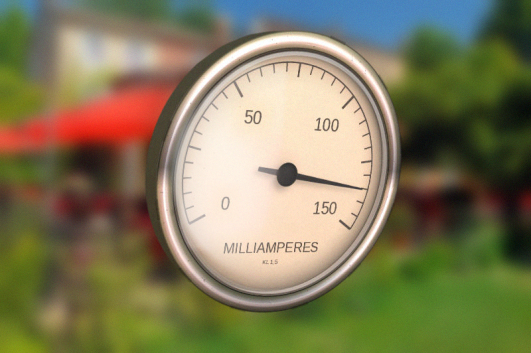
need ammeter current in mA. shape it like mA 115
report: mA 135
